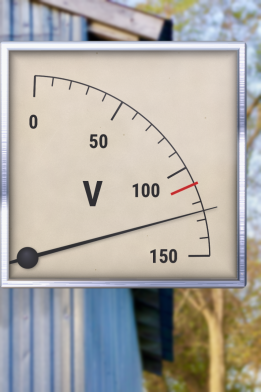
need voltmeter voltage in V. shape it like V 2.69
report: V 125
